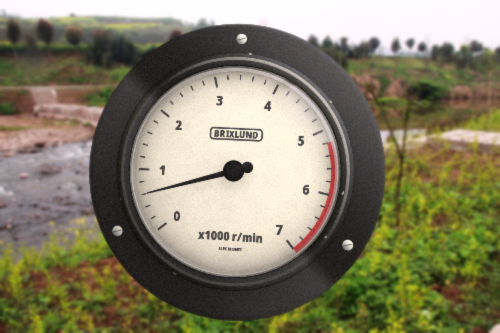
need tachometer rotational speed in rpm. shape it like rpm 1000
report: rpm 600
